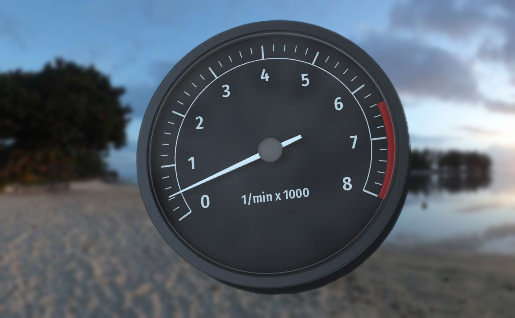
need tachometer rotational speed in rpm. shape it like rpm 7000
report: rpm 400
